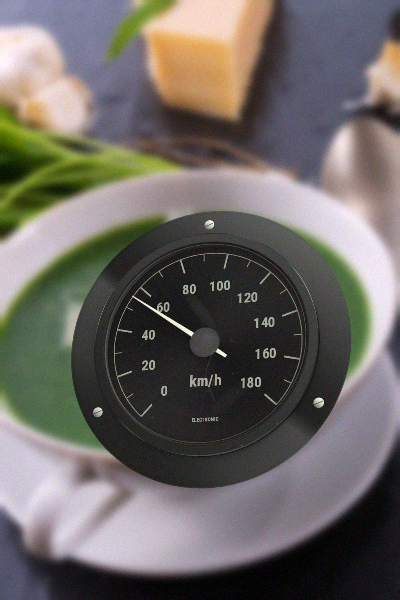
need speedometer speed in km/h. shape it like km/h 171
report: km/h 55
